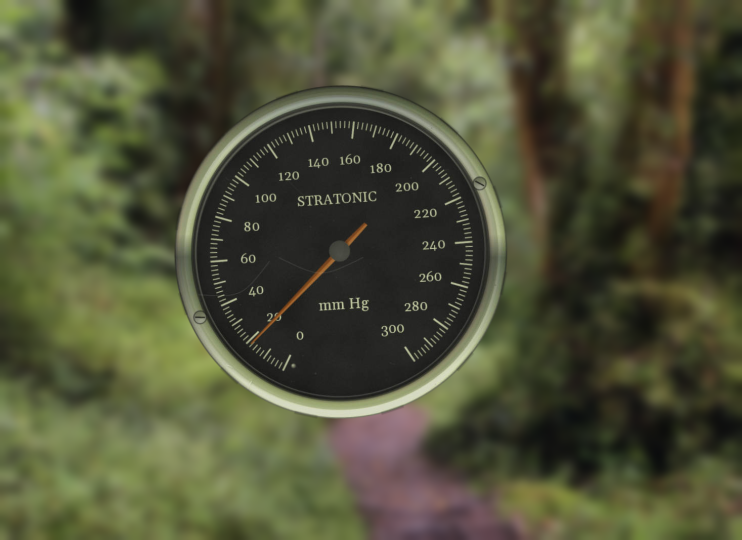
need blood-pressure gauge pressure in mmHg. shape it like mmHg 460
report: mmHg 18
